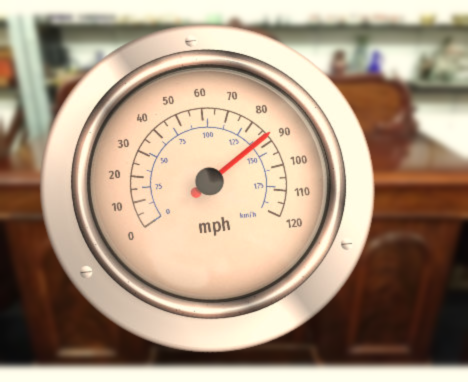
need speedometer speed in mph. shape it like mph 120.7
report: mph 87.5
